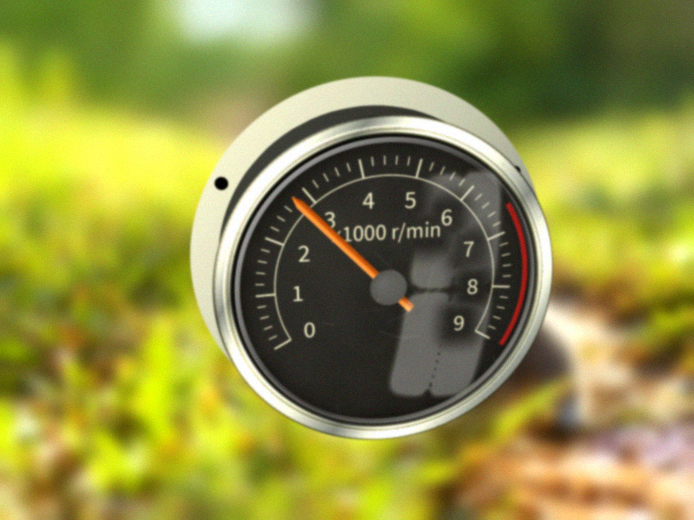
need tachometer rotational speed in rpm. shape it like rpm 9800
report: rpm 2800
